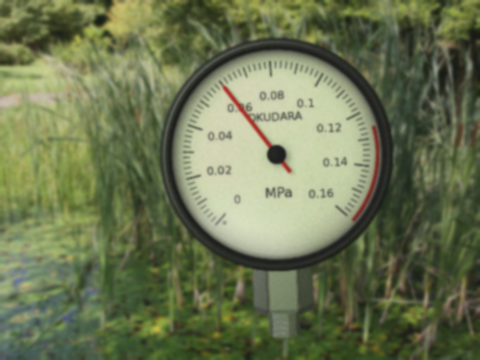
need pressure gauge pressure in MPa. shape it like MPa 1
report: MPa 0.06
